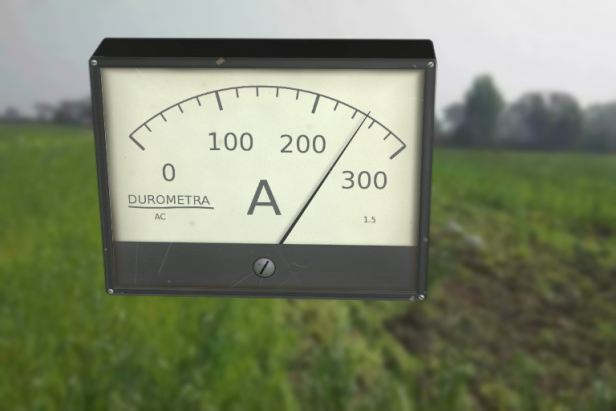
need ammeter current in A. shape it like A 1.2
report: A 250
